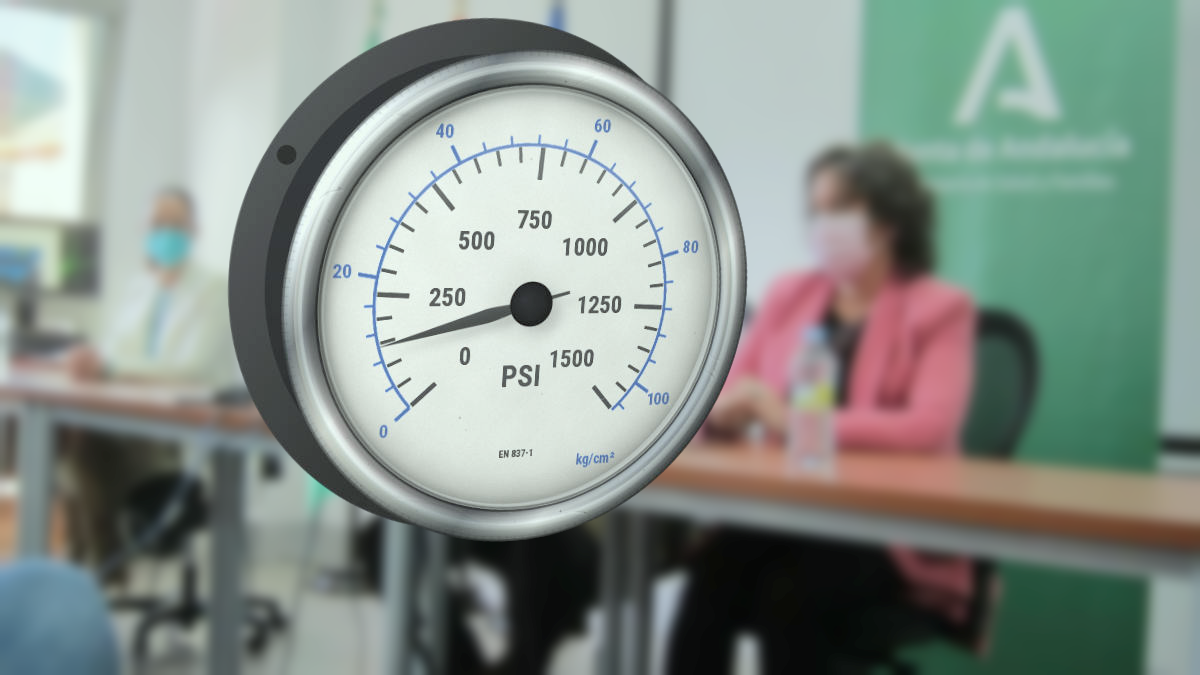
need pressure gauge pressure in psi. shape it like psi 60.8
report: psi 150
